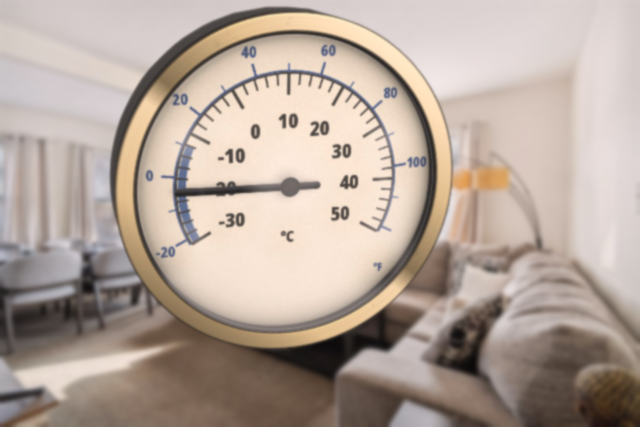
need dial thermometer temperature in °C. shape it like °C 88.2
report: °C -20
